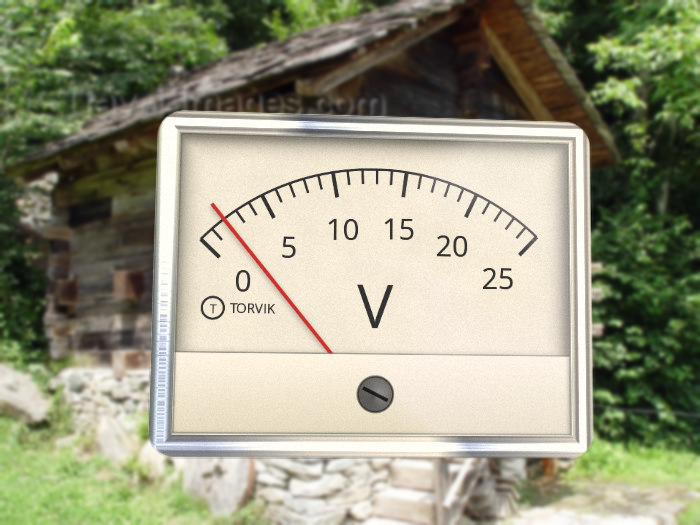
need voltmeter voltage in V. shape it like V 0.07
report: V 2
